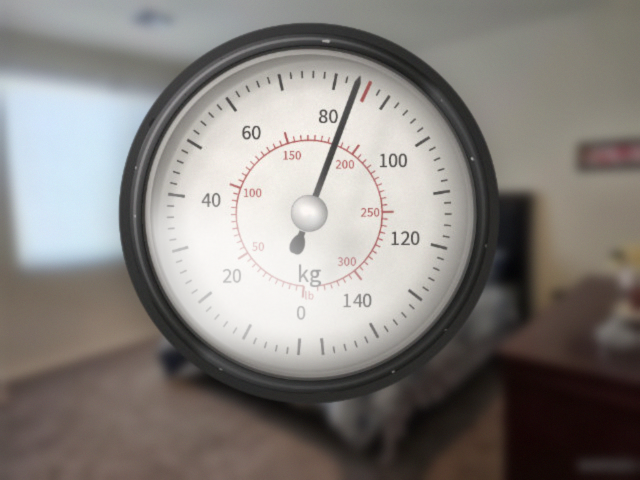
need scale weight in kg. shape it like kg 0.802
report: kg 84
